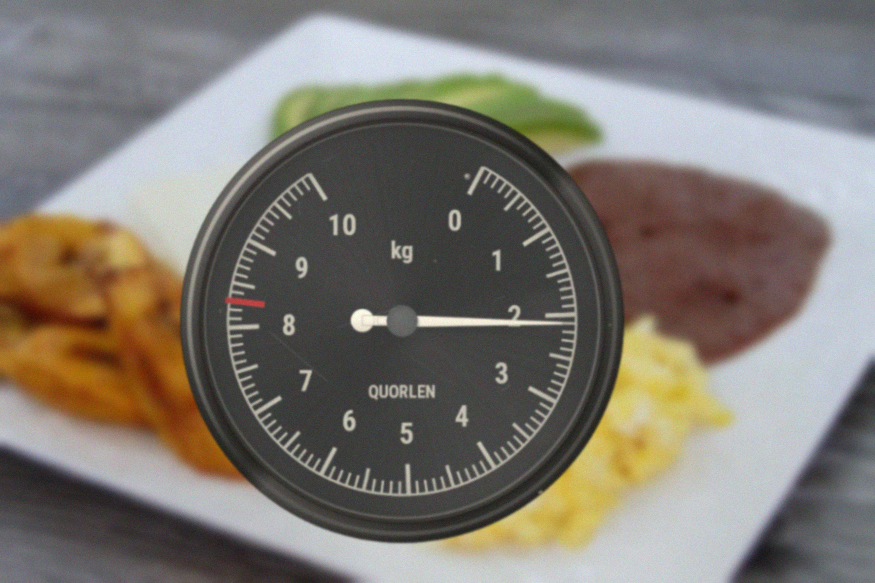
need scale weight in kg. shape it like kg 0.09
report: kg 2.1
